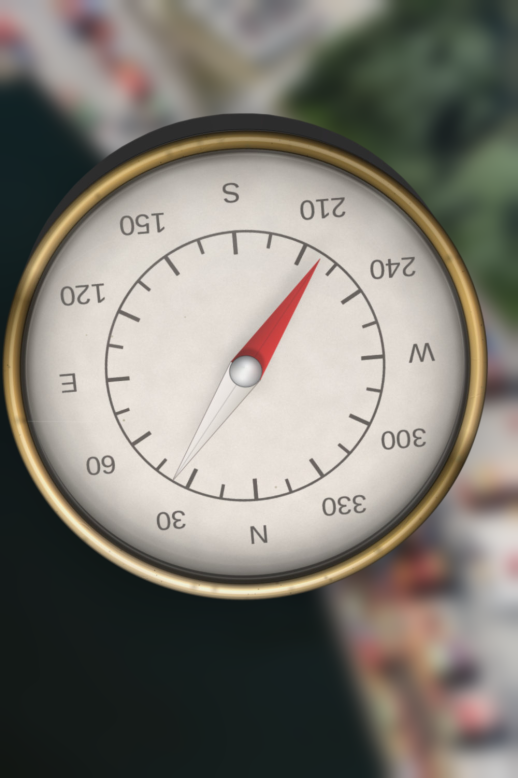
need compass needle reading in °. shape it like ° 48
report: ° 217.5
